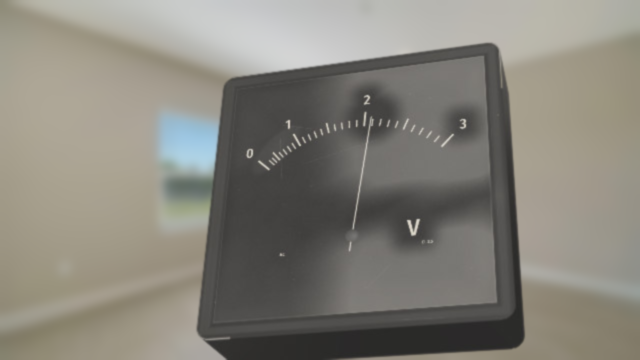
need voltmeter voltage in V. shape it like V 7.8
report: V 2.1
